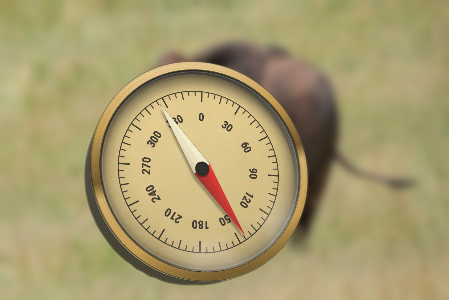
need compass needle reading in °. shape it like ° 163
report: ° 145
